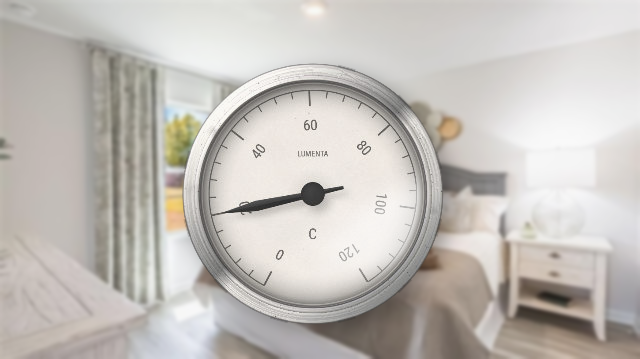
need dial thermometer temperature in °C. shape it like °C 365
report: °C 20
